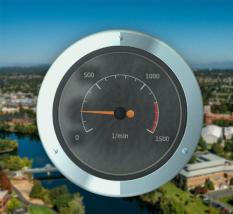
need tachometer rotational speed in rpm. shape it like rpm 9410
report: rpm 200
